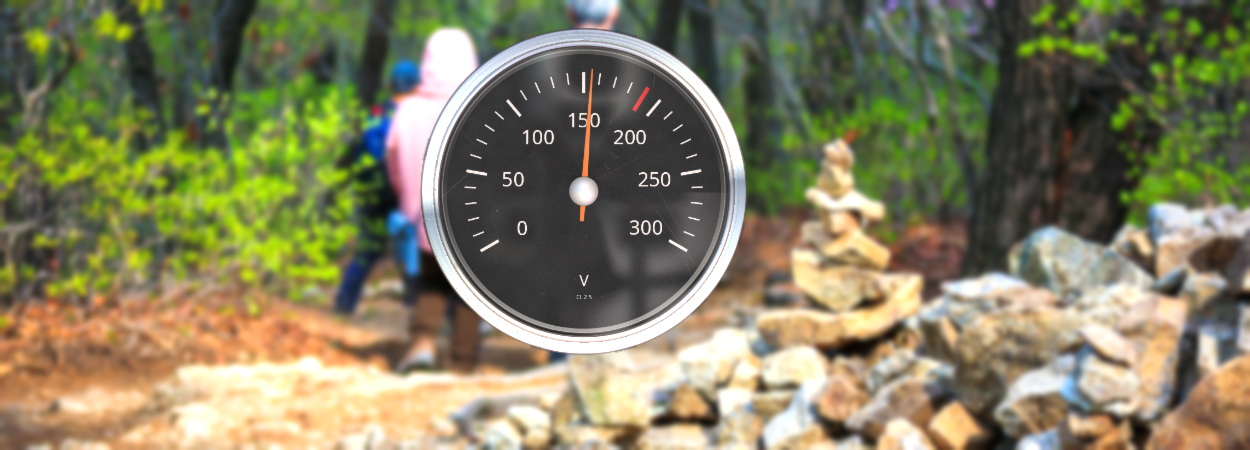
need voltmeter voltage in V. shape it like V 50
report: V 155
